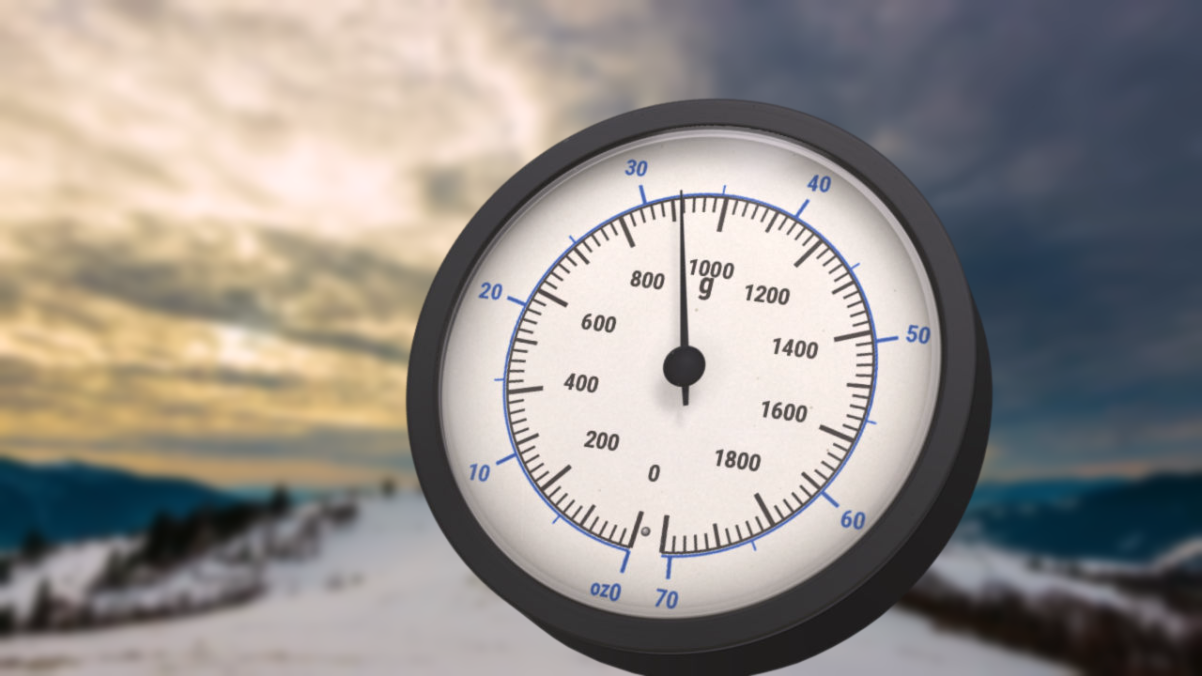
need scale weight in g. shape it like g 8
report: g 920
